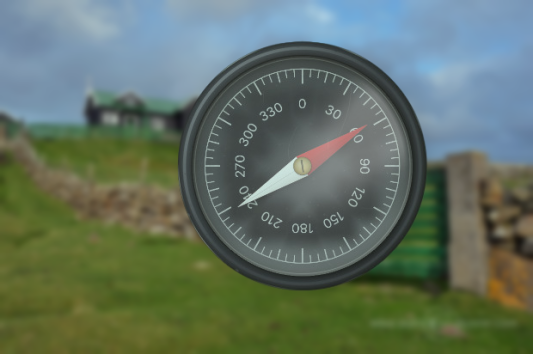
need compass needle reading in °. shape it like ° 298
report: ° 57.5
